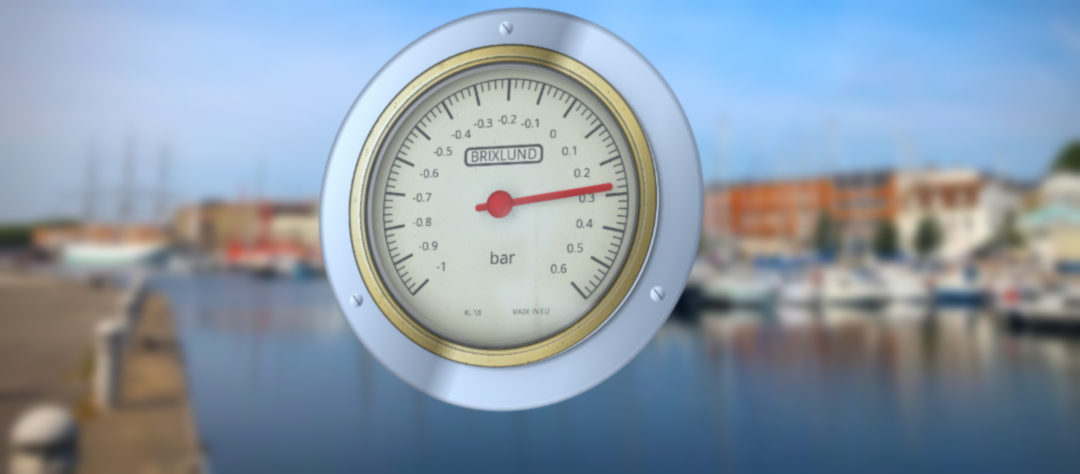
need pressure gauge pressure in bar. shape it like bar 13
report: bar 0.28
